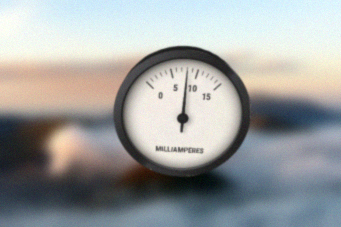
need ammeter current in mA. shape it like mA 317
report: mA 8
